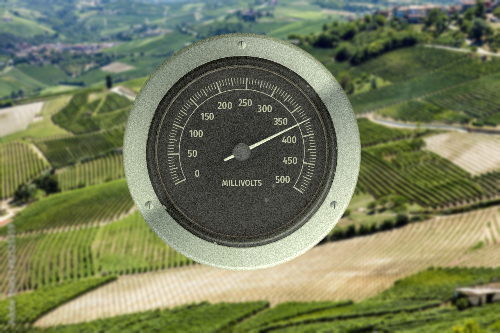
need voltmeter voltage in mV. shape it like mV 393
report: mV 375
